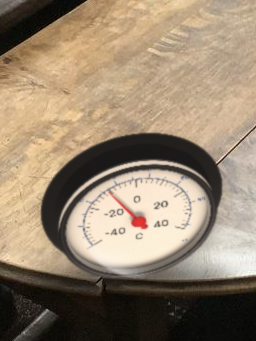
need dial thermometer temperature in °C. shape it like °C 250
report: °C -10
